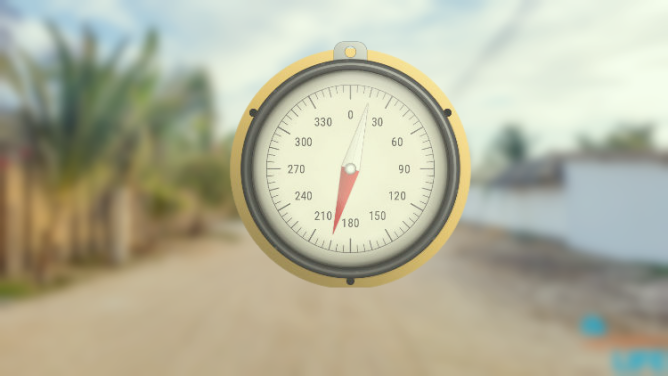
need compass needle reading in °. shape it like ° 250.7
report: ° 195
